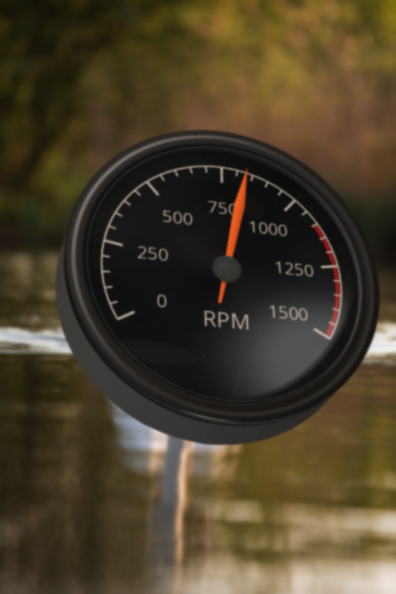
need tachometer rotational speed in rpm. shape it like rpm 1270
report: rpm 825
